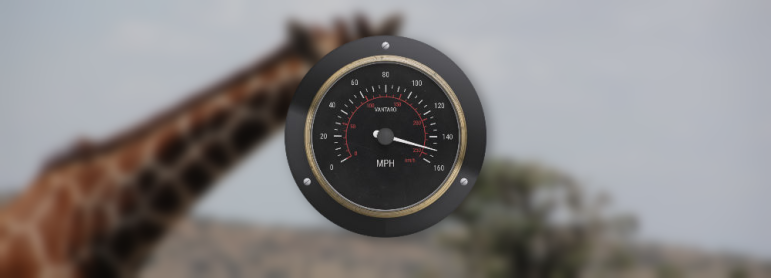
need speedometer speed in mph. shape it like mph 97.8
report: mph 150
